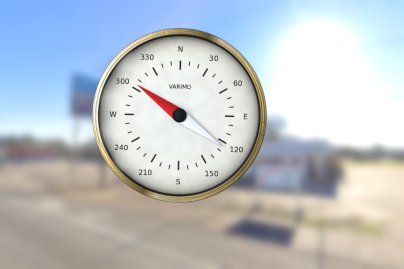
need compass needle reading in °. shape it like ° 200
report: ° 305
